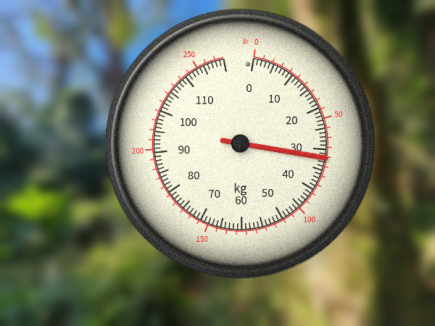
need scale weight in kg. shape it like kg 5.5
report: kg 32
